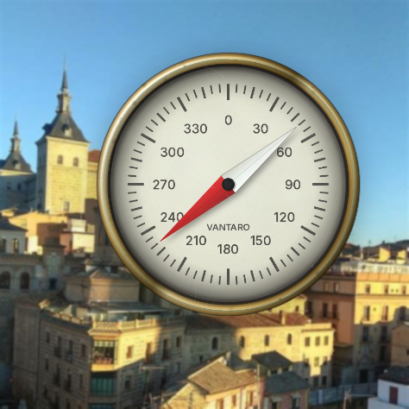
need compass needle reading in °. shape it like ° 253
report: ° 230
